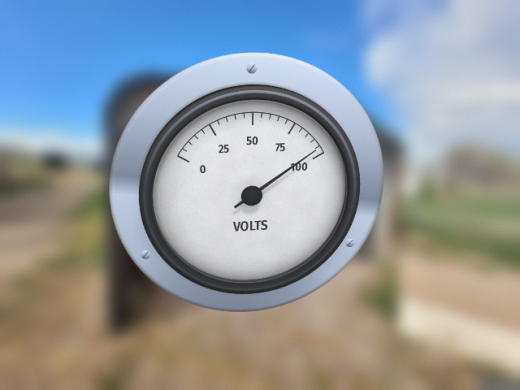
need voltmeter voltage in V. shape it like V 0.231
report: V 95
